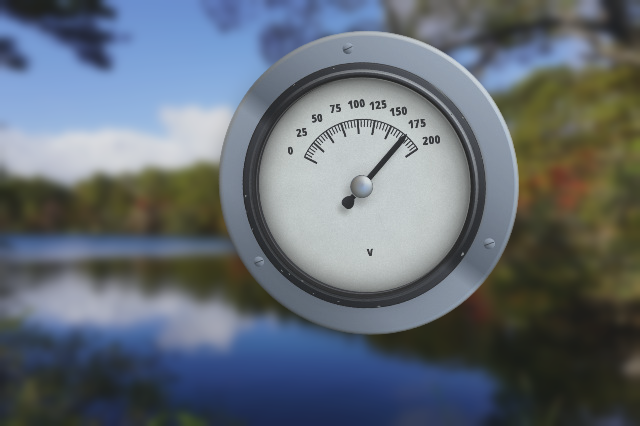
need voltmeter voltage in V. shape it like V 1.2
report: V 175
